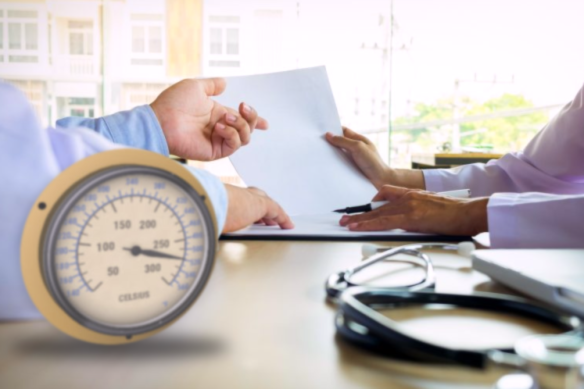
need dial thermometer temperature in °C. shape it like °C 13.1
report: °C 270
